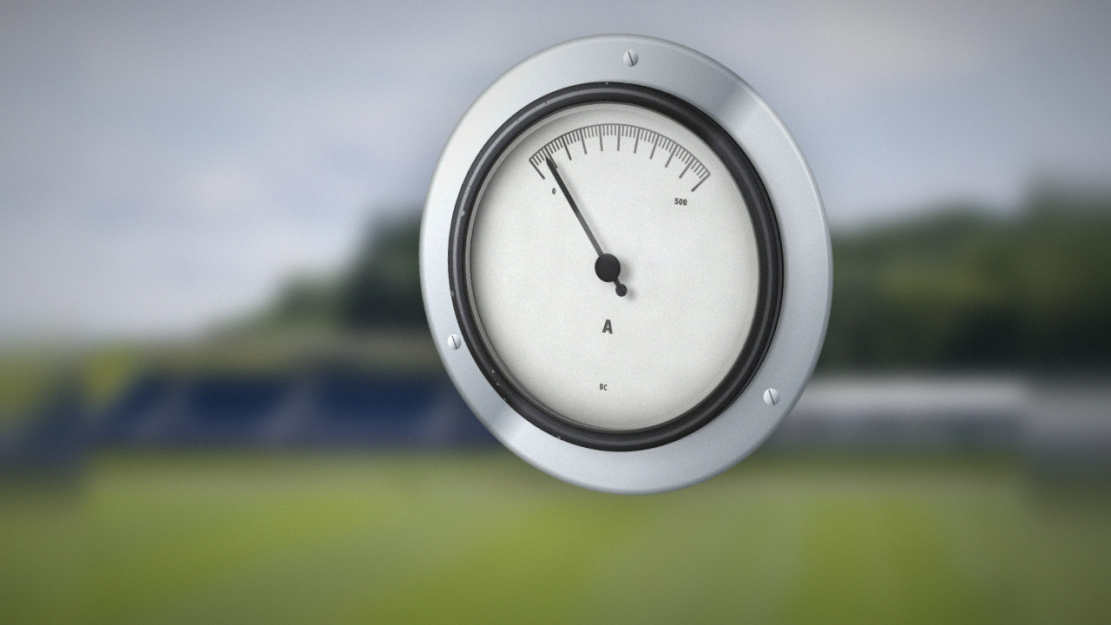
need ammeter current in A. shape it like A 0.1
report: A 50
